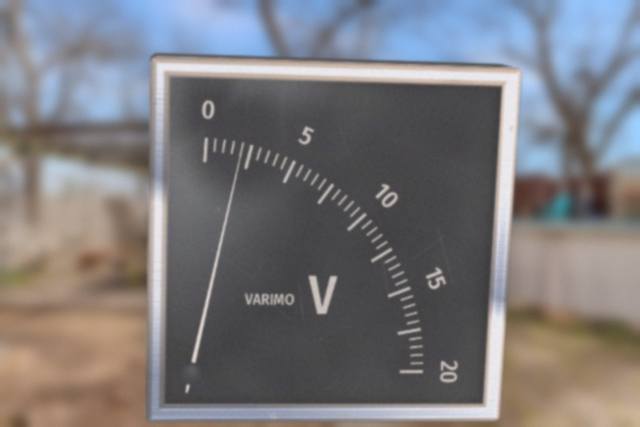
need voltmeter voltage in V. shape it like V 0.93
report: V 2
